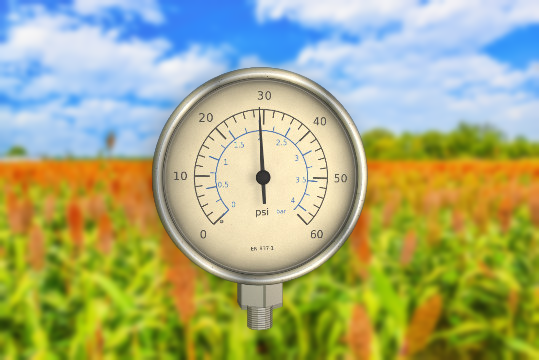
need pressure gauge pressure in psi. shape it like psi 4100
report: psi 29
